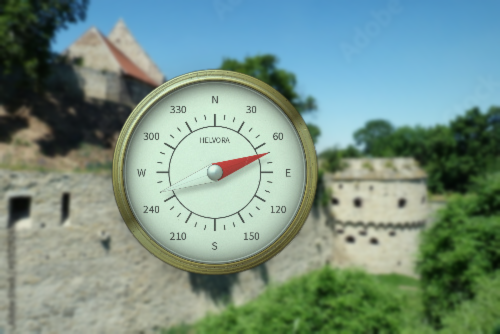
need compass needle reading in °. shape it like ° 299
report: ° 70
